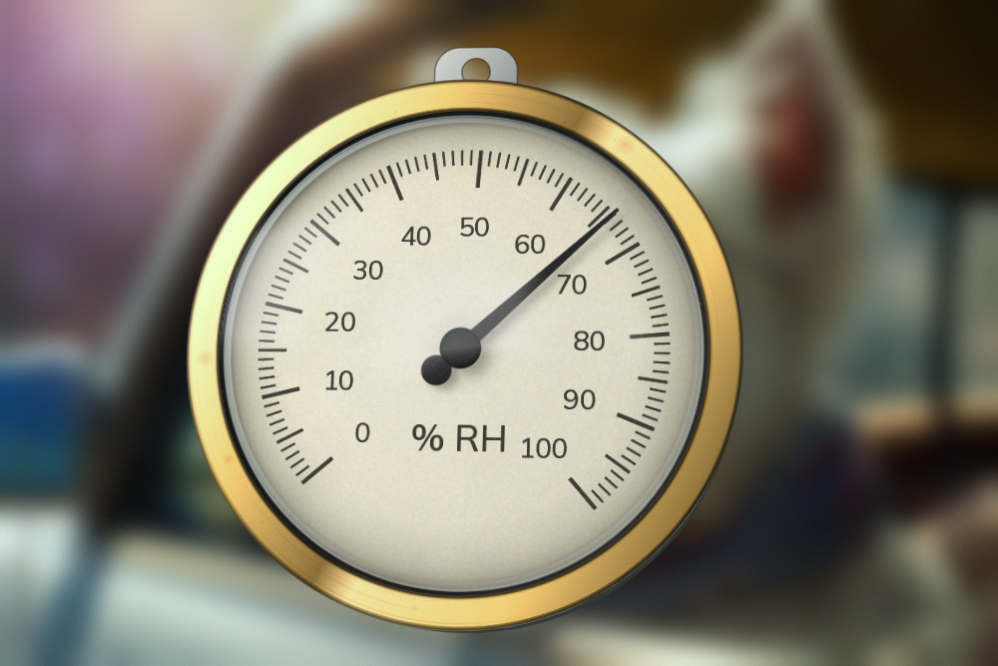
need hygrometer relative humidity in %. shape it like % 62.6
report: % 66
